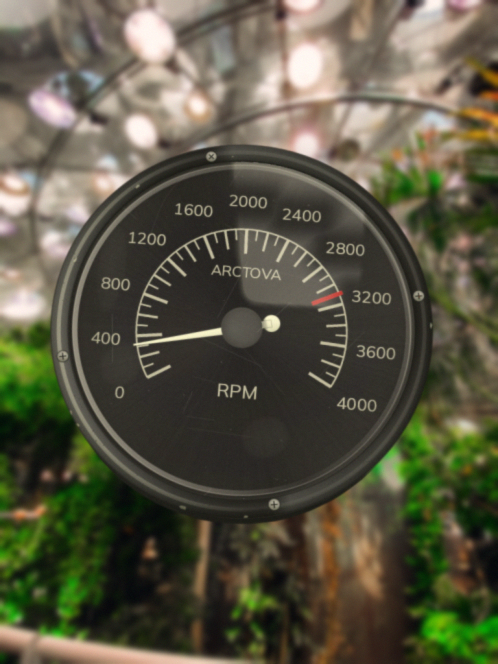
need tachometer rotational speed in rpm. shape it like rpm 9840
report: rpm 300
